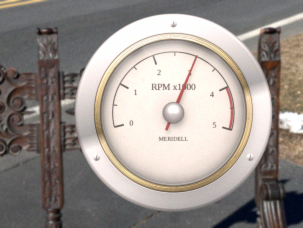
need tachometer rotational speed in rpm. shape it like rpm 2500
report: rpm 3000
